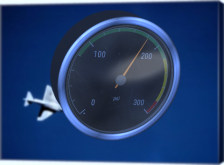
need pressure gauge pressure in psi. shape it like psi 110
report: psi 180
